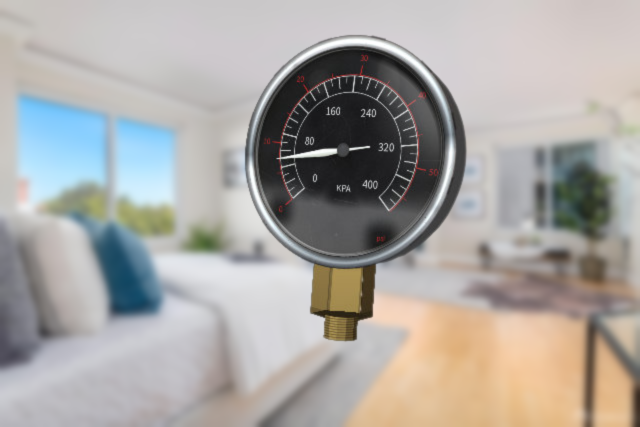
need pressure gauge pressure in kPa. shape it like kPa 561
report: kPa 50
